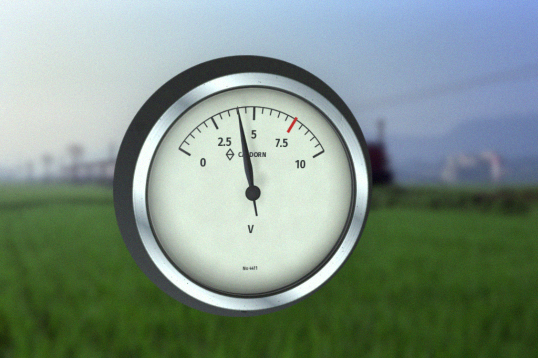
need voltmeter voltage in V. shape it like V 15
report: V 4
